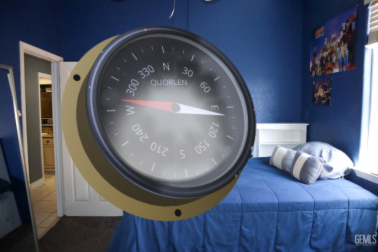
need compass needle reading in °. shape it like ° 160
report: ° 280
